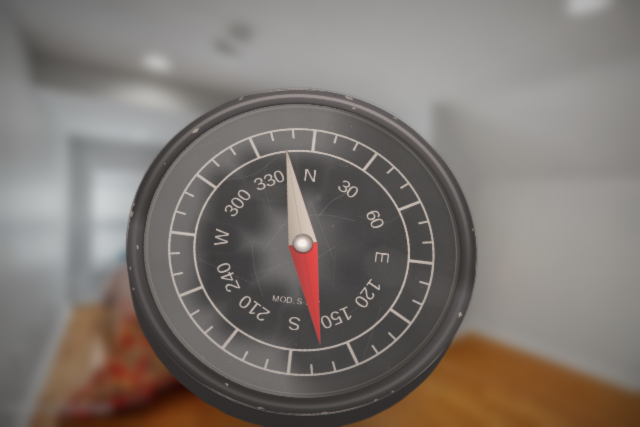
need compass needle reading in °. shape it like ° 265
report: ° 165
